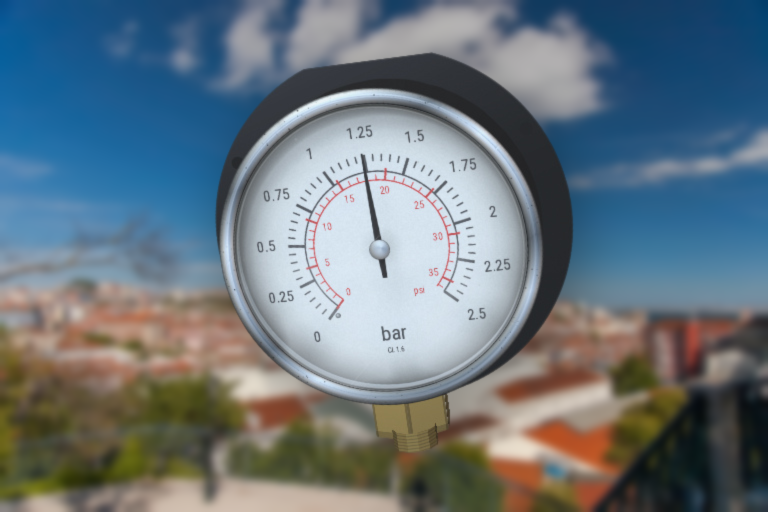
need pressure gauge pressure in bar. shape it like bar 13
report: bar 1.25
